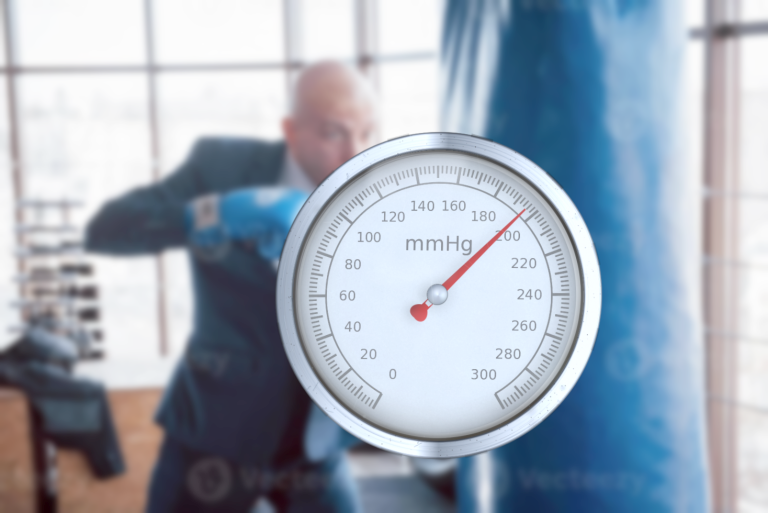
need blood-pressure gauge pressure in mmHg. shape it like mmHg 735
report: mmHg 196
